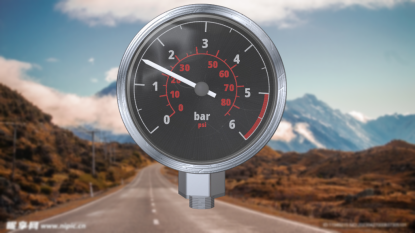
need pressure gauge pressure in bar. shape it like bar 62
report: bar 1.5
